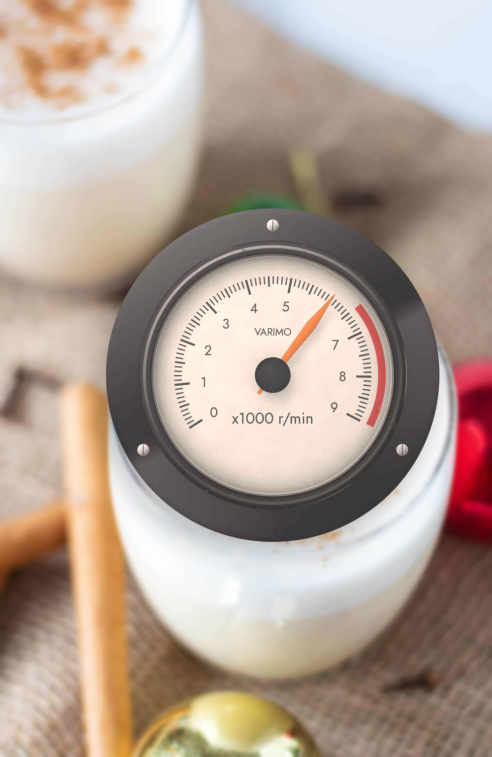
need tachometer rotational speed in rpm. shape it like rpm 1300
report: rpm 6000
